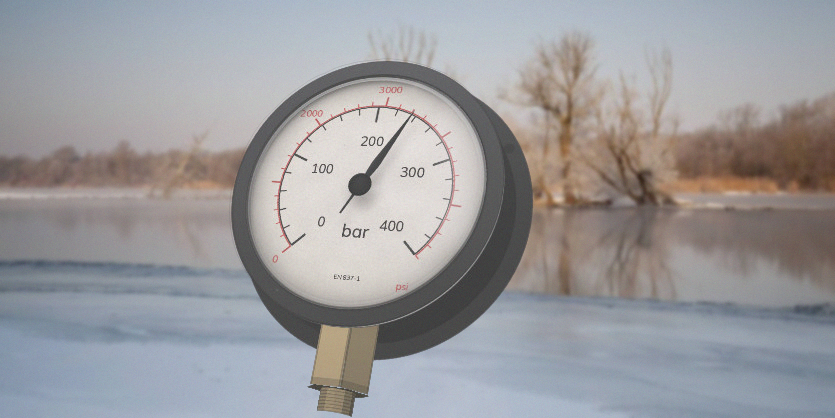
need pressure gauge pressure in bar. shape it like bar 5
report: bar 240
